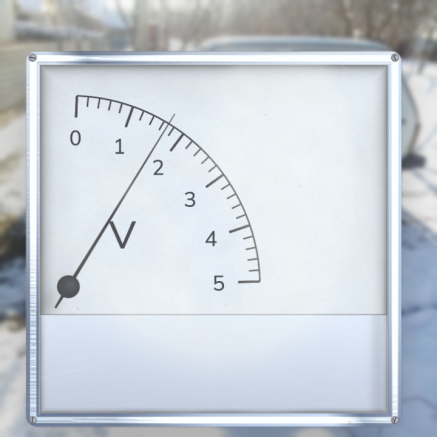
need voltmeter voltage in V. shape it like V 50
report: V 1.7
